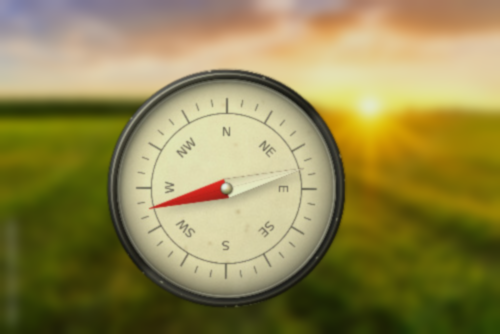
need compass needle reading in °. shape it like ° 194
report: ° 255
